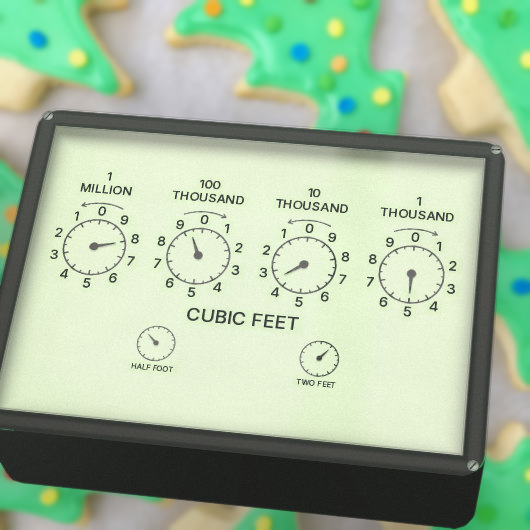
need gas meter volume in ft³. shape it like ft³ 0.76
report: ft³ 793500
